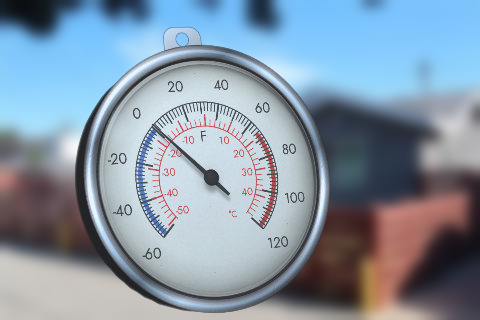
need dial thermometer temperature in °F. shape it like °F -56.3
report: °F 0
